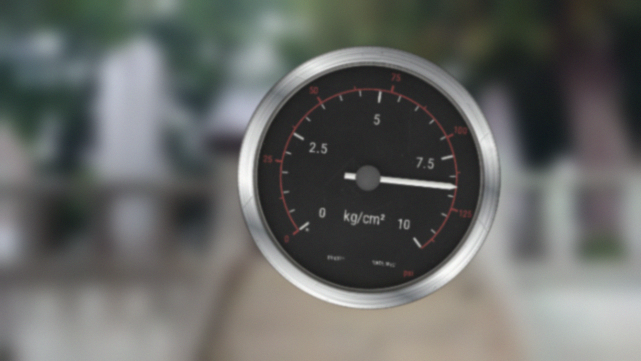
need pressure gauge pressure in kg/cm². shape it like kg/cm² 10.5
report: kg/cm² 8.25
